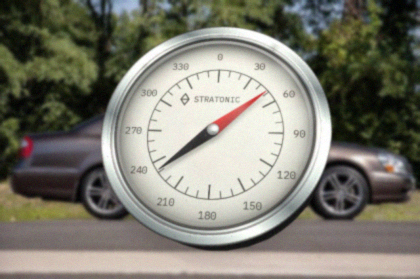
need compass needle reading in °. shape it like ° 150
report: ° 50
